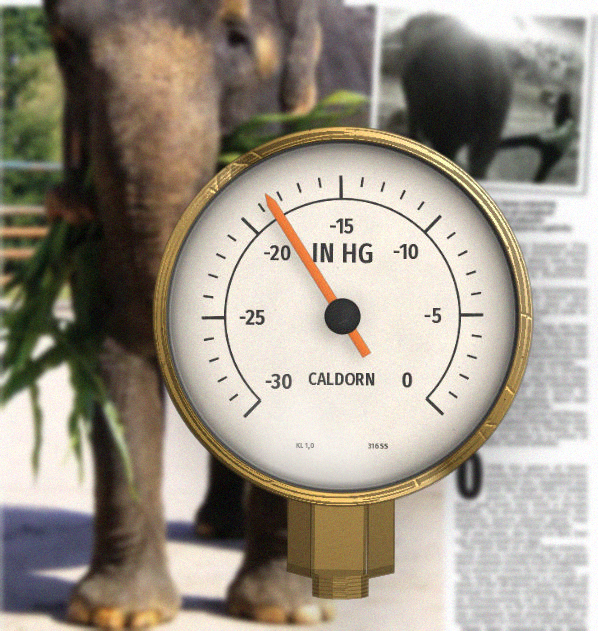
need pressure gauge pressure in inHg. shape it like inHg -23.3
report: inHg -18.5
